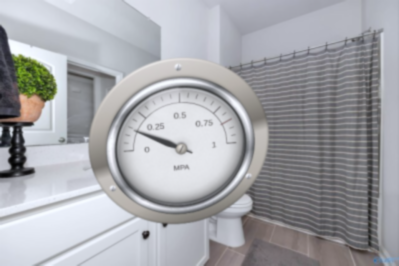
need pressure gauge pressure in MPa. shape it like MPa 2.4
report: MPa 0.15
